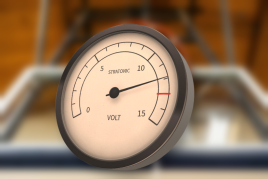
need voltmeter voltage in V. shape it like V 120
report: V 12
